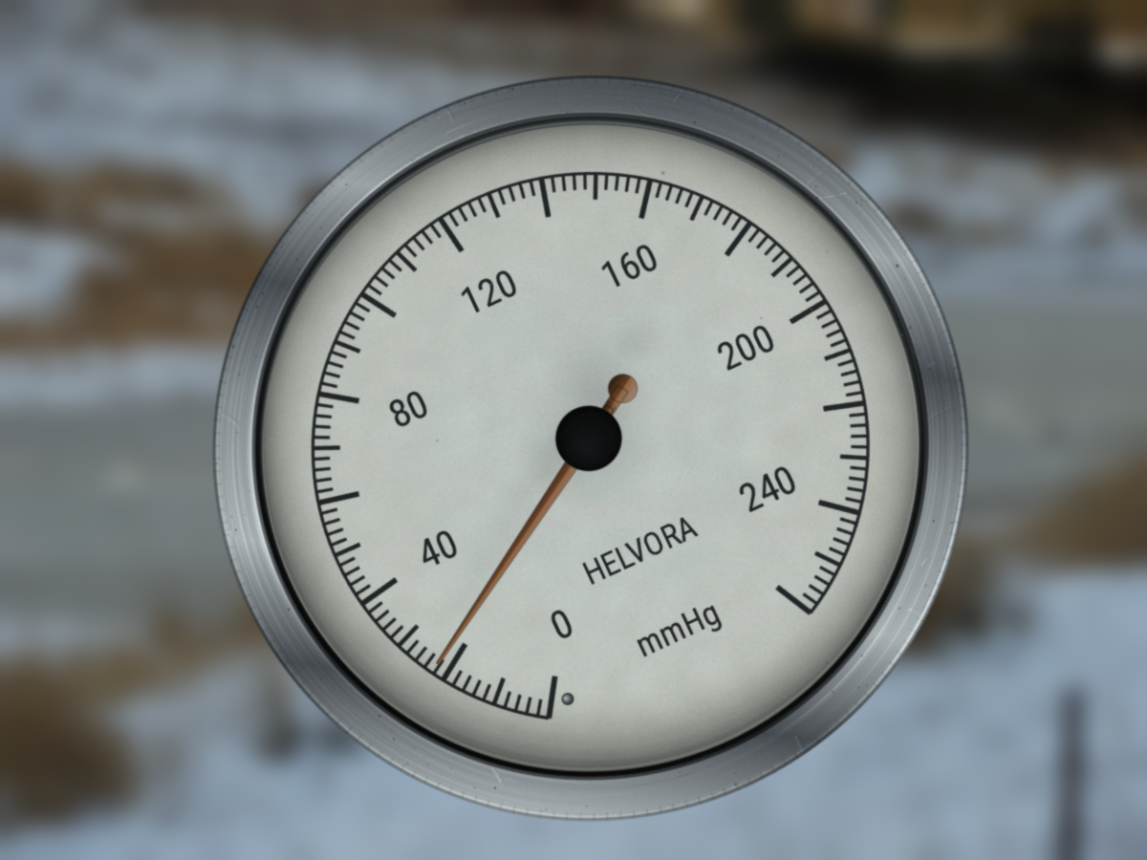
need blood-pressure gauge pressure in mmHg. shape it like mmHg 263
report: mmHg 22
